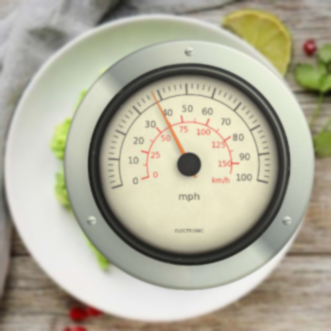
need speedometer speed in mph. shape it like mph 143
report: mph 38
